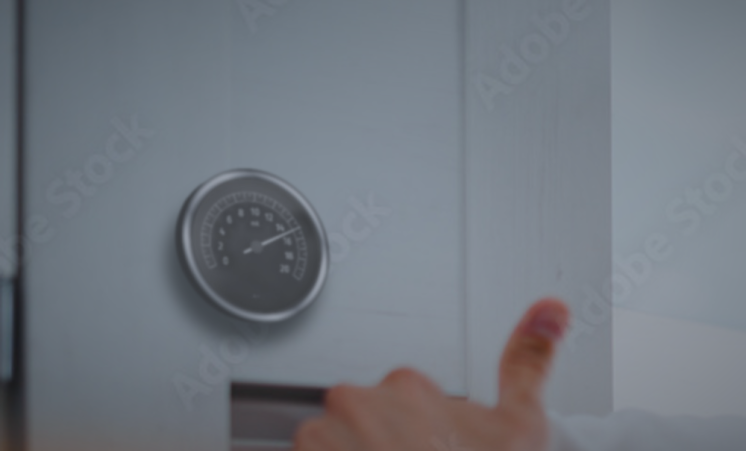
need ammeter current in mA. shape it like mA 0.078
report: mA 15
